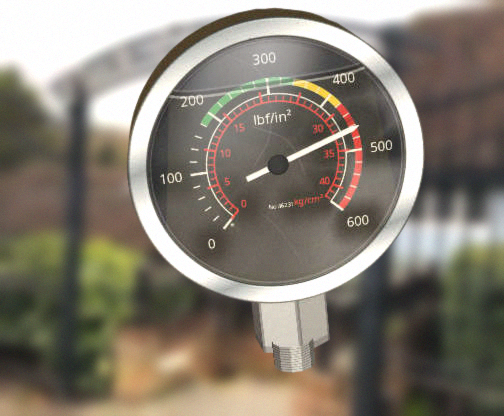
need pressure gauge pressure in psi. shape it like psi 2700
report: psi 460
